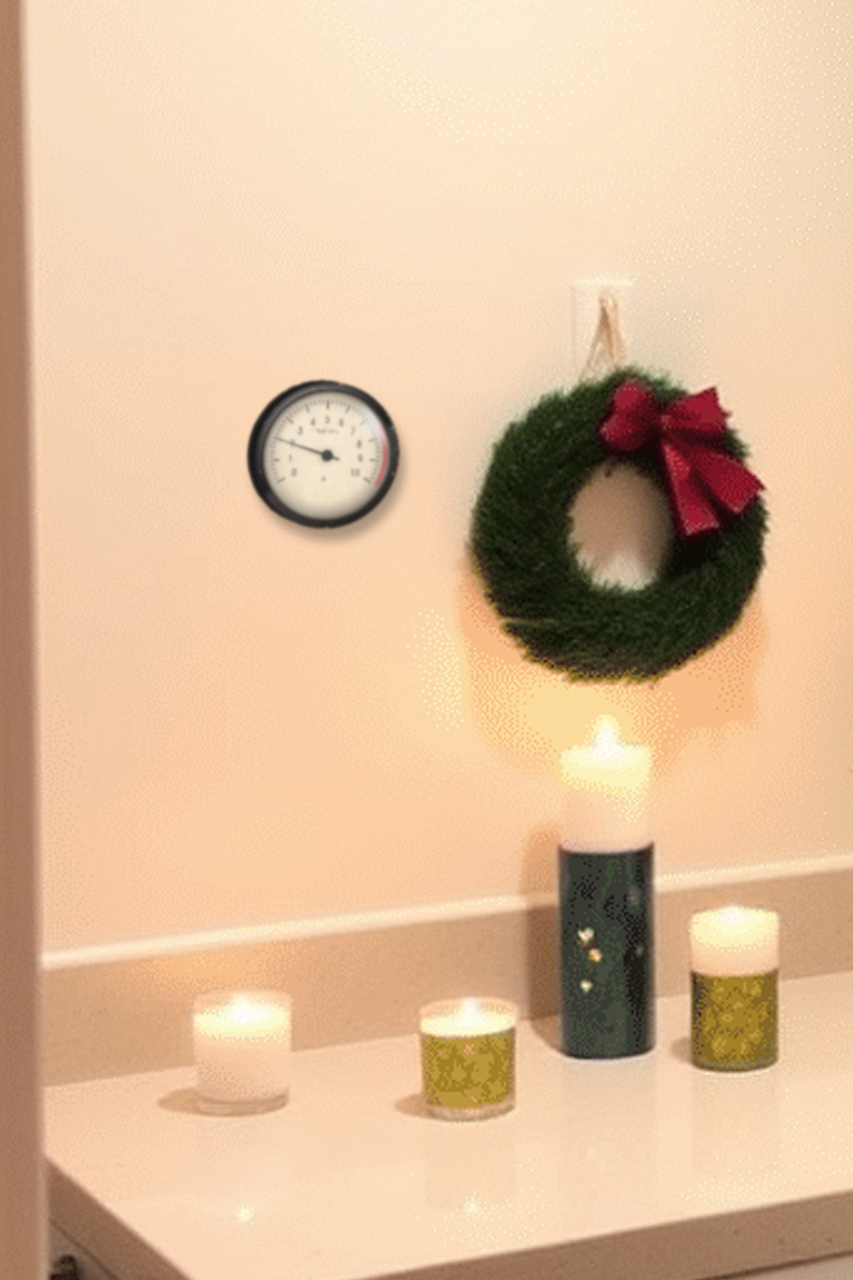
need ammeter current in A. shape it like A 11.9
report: A 2
